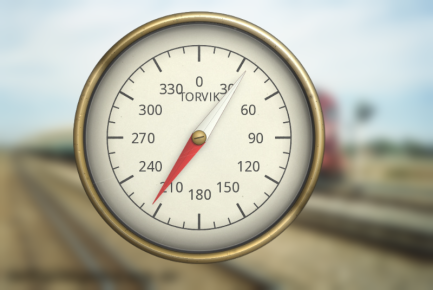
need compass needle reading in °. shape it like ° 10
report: ° 215
